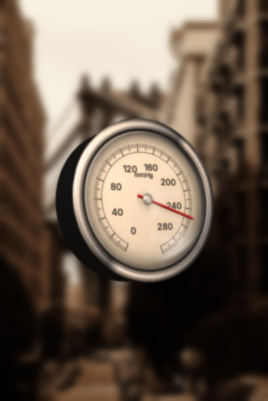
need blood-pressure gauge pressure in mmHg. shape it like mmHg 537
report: mmHg 250
